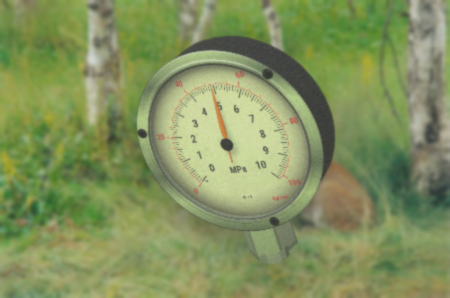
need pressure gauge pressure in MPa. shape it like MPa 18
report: MPa 5
